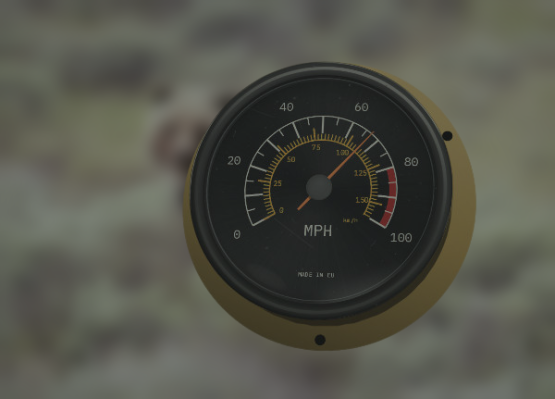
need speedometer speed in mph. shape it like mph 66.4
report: mph 67.5
